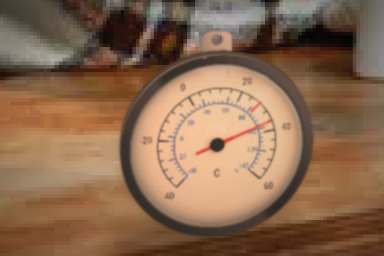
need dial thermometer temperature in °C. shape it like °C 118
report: °C 36
